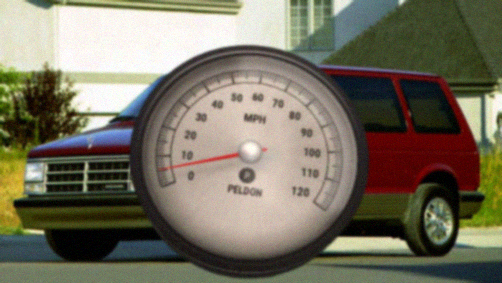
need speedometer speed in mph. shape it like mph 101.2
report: mph 5
